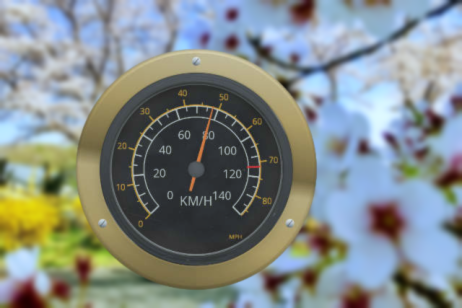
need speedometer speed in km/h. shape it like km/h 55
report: km/h 77.5
